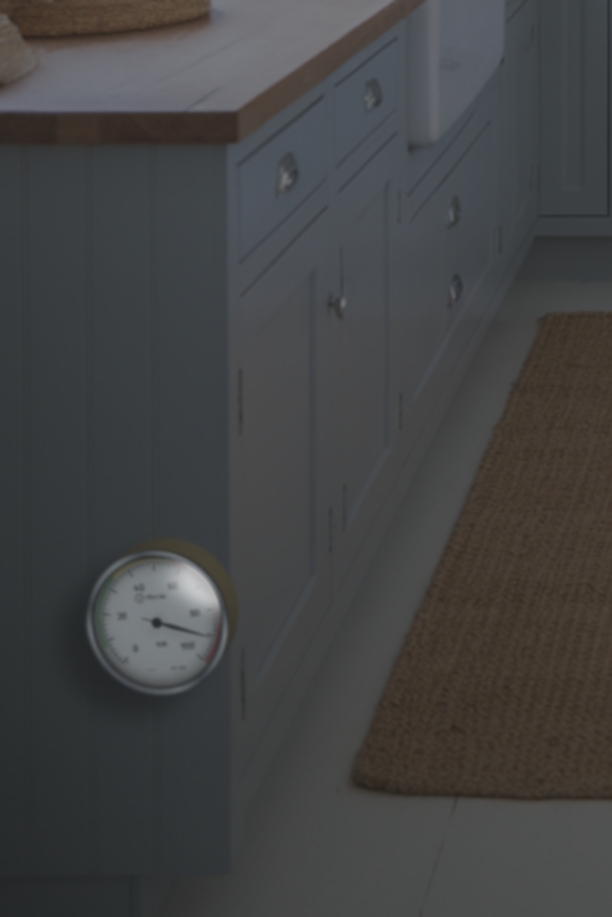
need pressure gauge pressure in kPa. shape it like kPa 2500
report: kPa 90
